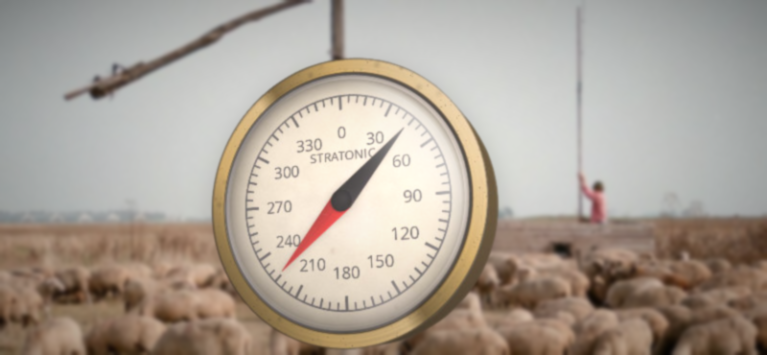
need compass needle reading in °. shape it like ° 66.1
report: ° 225
